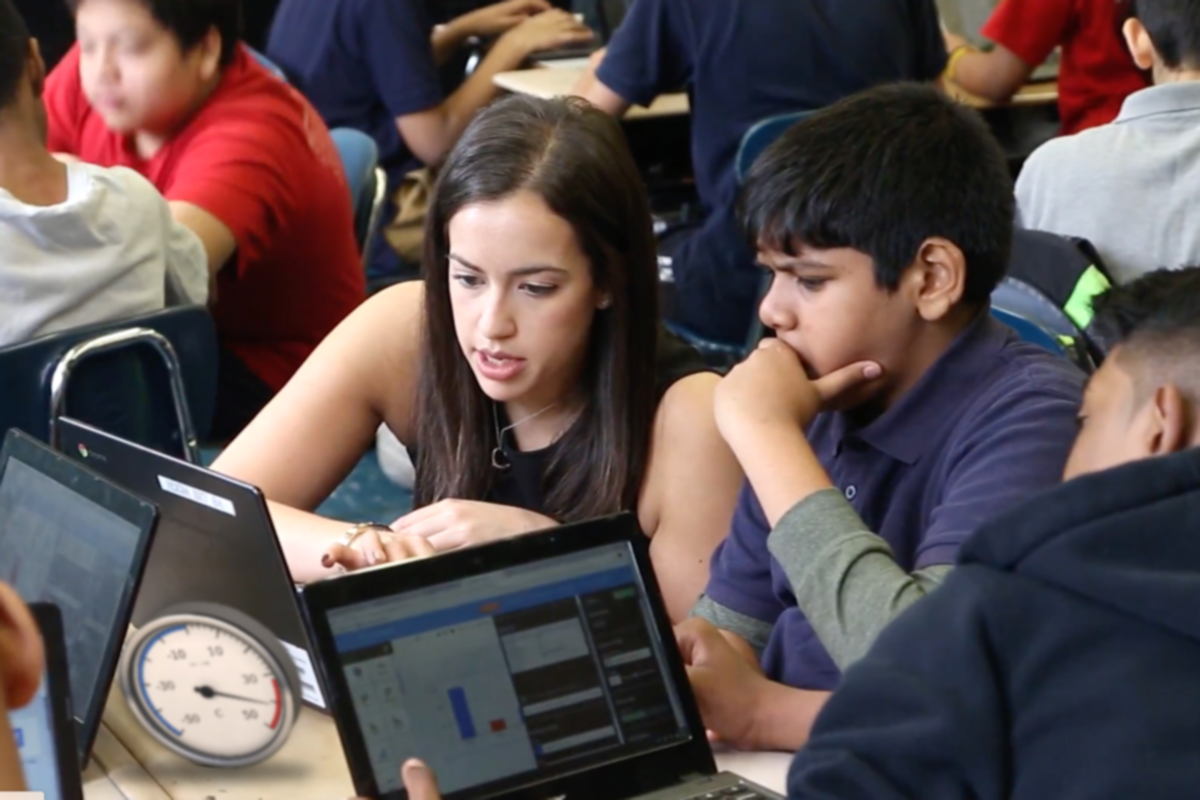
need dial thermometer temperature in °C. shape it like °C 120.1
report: °C 40
